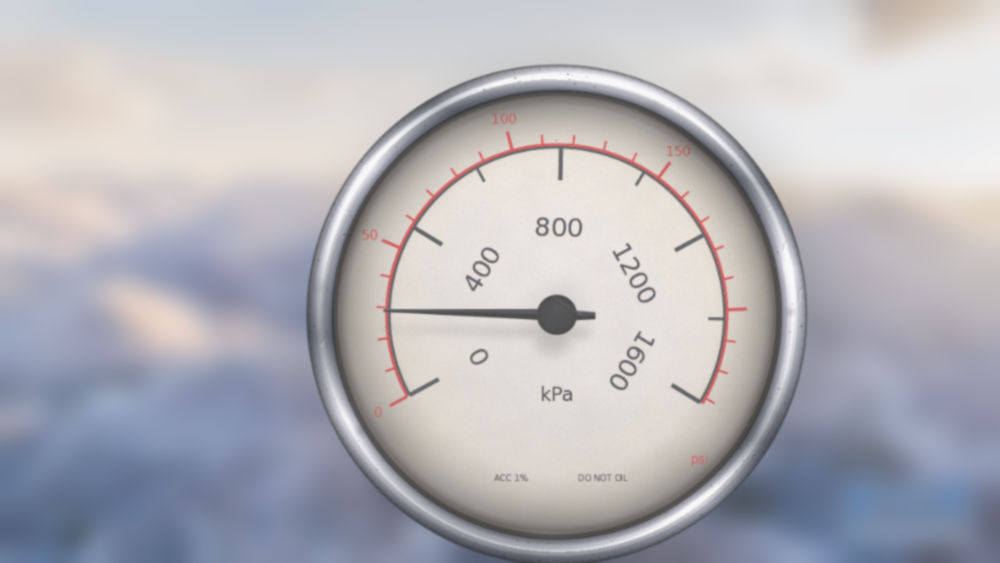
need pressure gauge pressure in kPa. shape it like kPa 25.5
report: kPa 200
